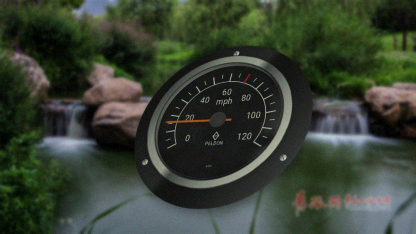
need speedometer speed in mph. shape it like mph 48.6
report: mph 15
